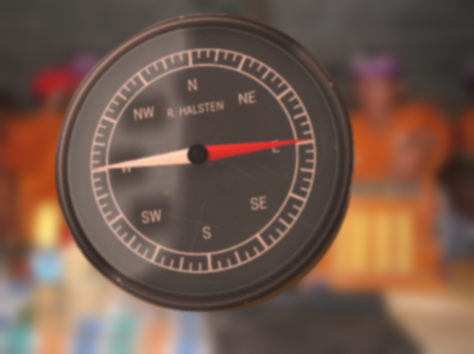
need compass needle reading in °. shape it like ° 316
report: ° 90
